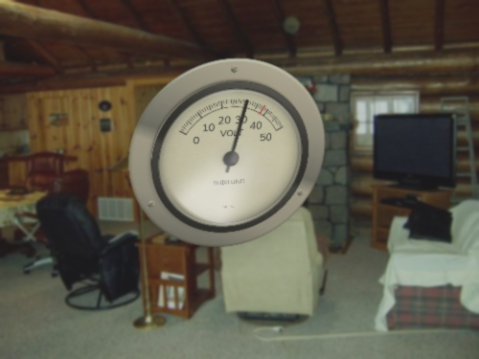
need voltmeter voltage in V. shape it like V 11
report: V 30
